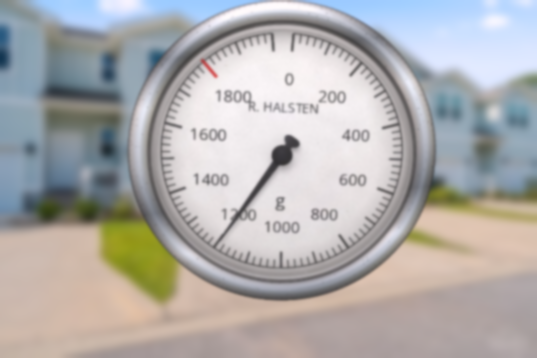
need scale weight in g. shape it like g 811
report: g 1200
